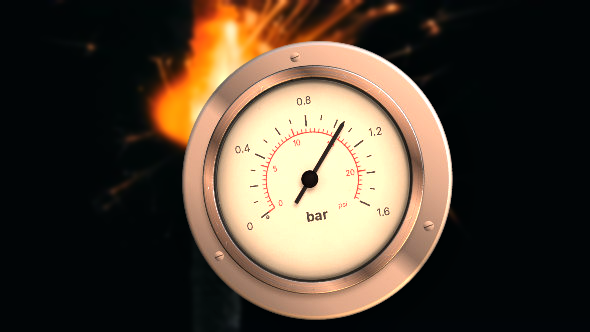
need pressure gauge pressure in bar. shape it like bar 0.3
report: bar 1.05
